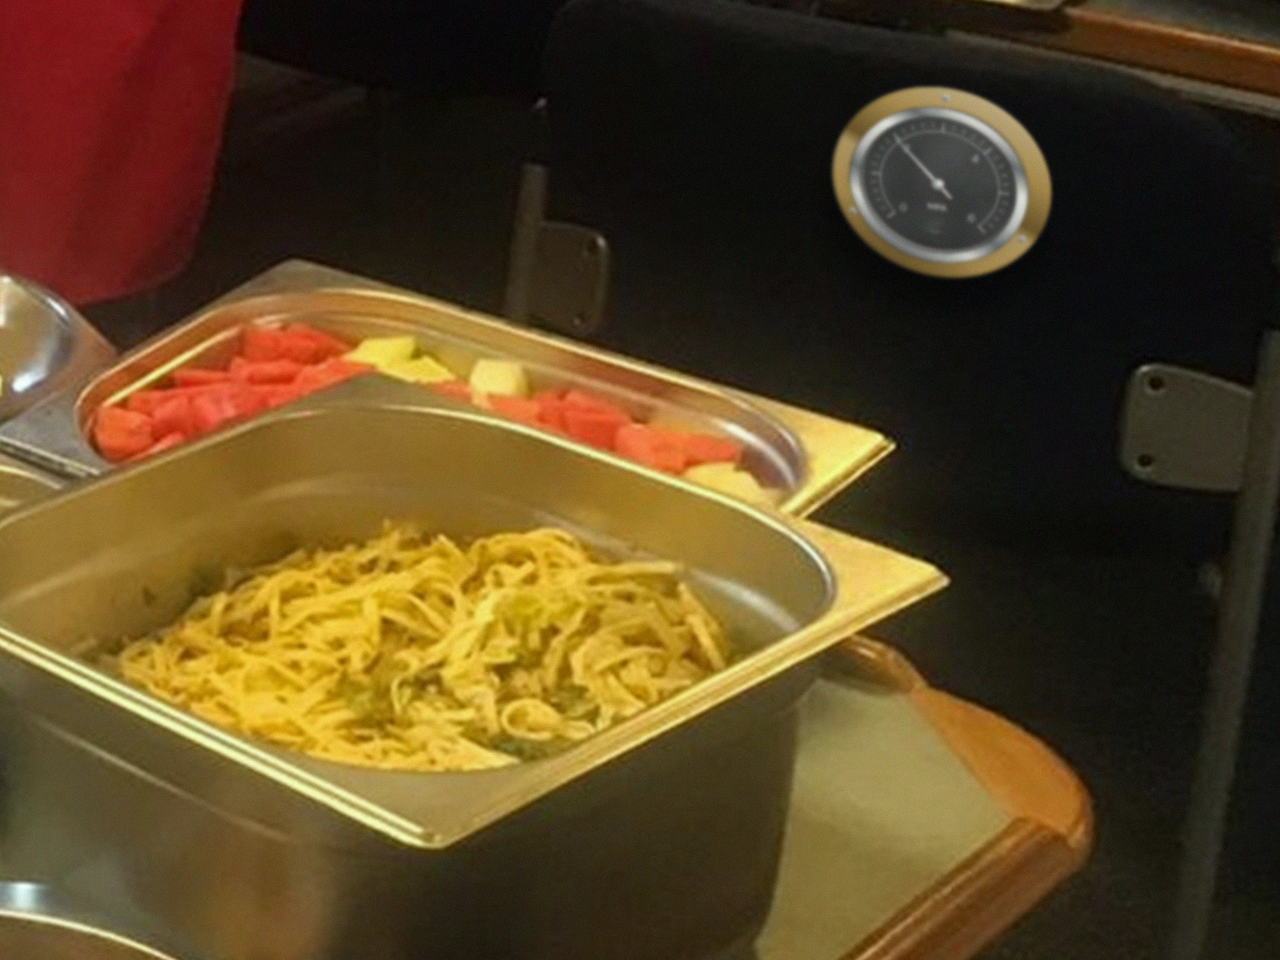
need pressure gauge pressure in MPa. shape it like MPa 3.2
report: MPa 2
